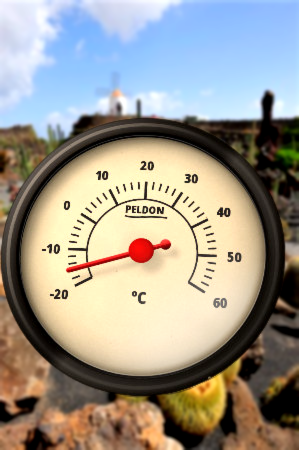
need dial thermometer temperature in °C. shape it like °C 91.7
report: °C -16
